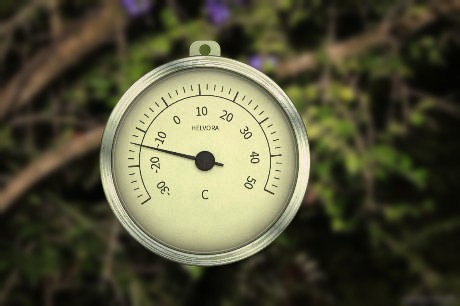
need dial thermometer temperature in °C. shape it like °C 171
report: °C -14
